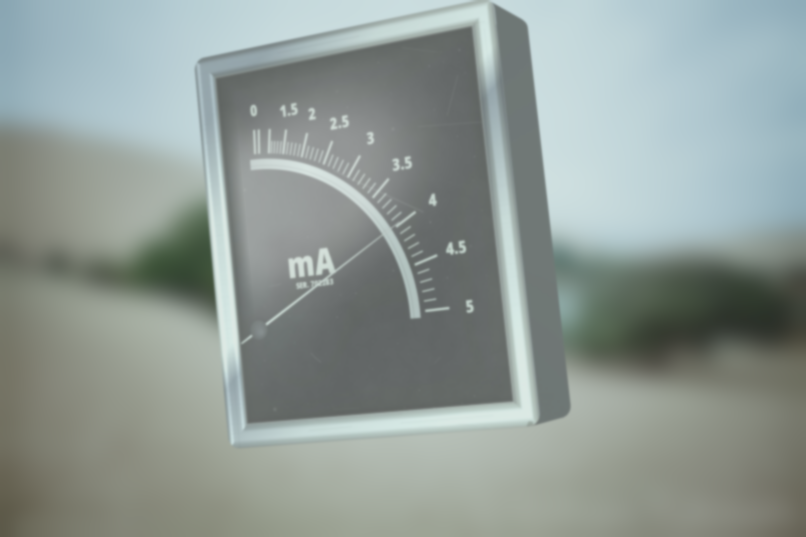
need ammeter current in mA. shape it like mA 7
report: mA 4
